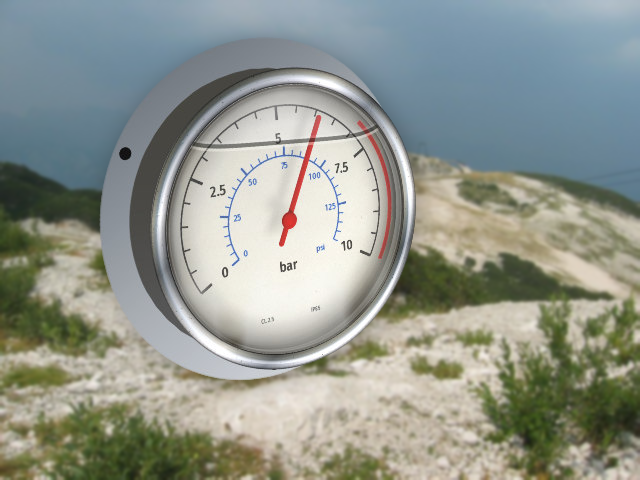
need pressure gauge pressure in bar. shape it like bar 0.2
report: bar 6
